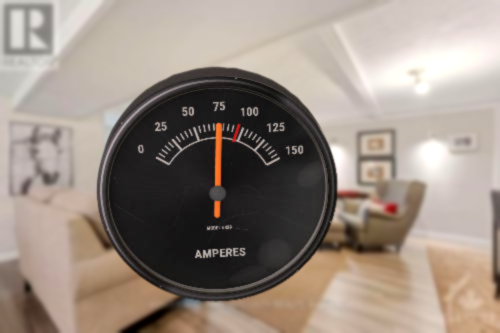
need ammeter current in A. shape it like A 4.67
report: A 75
